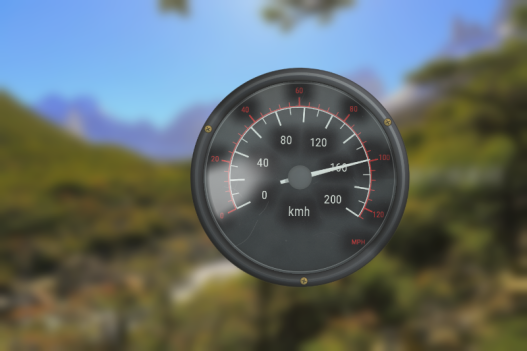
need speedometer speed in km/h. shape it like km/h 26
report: km/h 160
